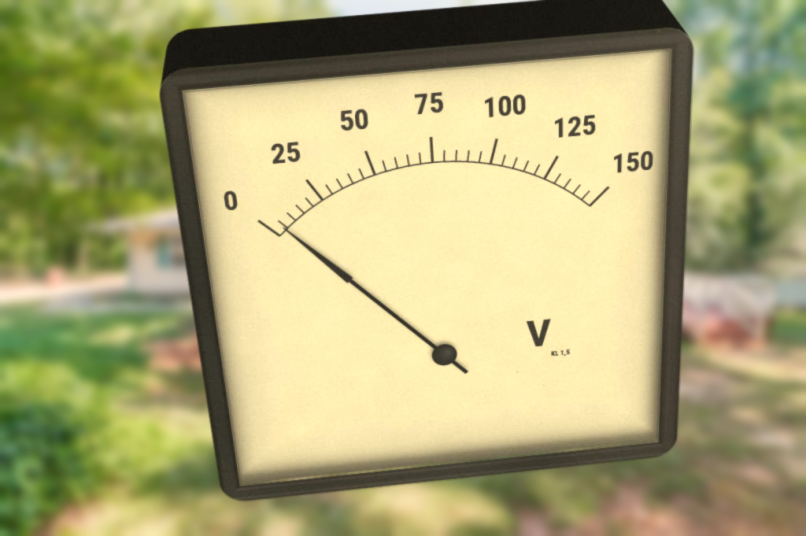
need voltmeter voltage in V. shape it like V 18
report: V 5
